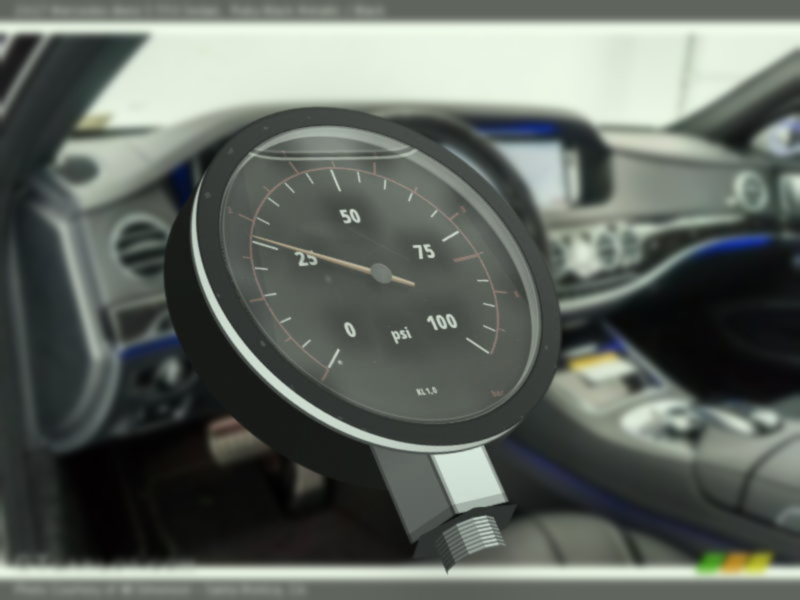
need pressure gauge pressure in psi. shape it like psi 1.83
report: psi 25
